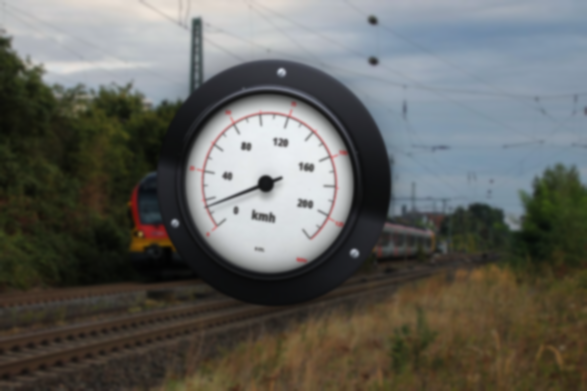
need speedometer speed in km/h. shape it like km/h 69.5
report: km/h 15
